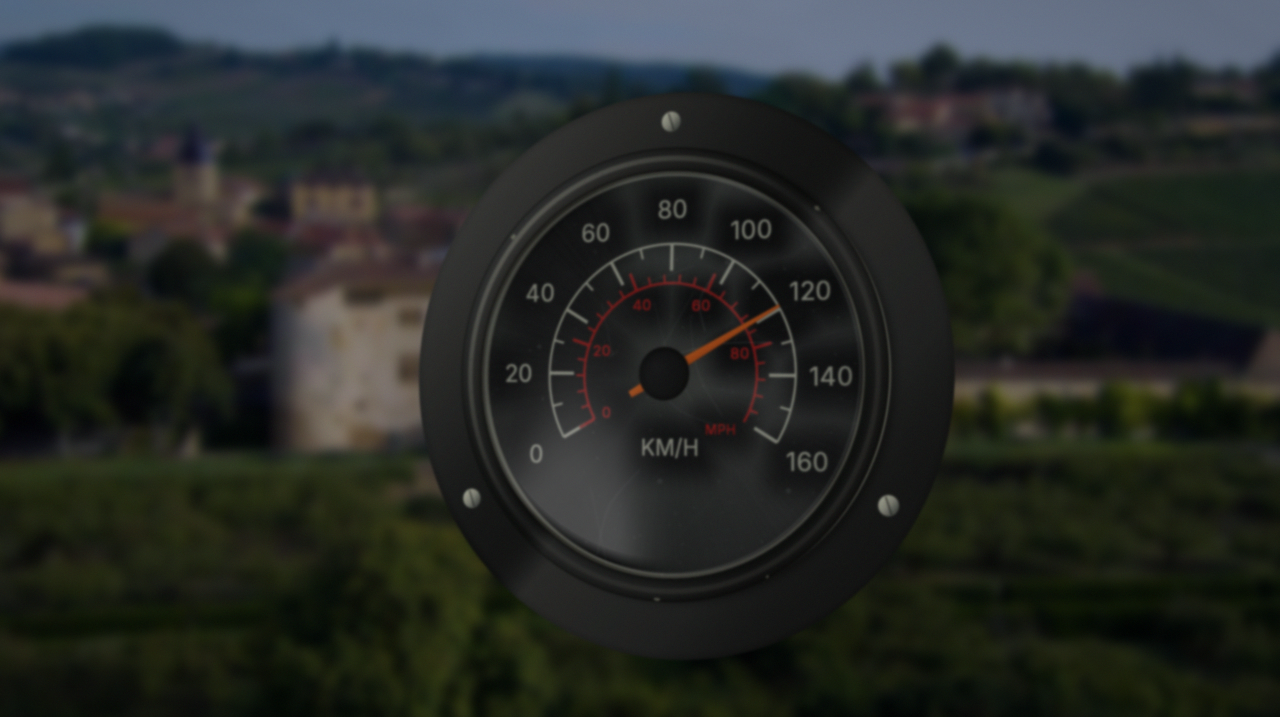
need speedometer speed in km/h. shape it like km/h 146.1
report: km/h 120
